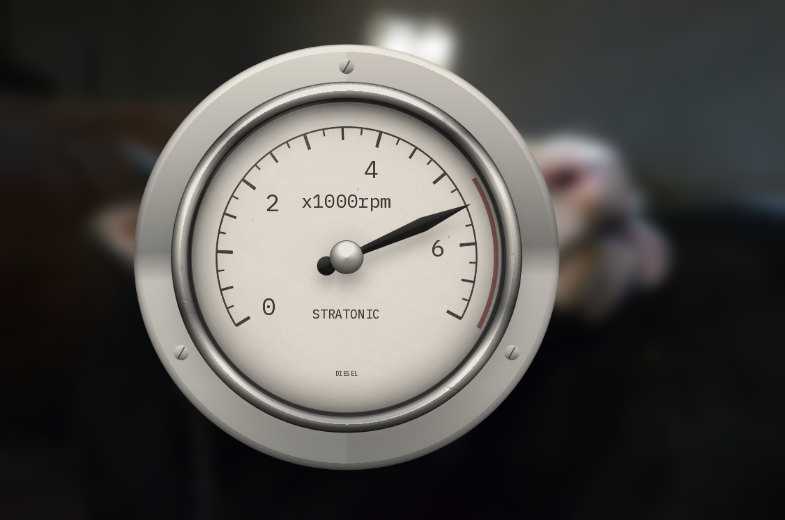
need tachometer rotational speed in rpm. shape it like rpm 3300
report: rpm 5500
